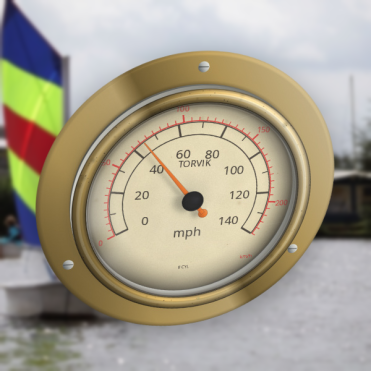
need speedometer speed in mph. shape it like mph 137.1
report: mph 45
